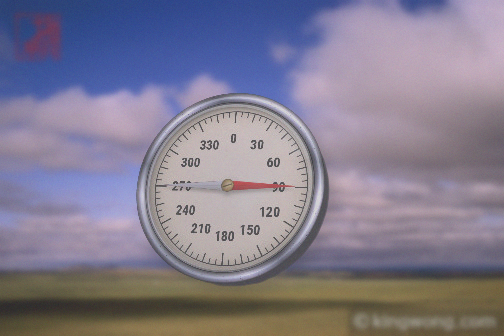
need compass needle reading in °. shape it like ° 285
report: ° 90
